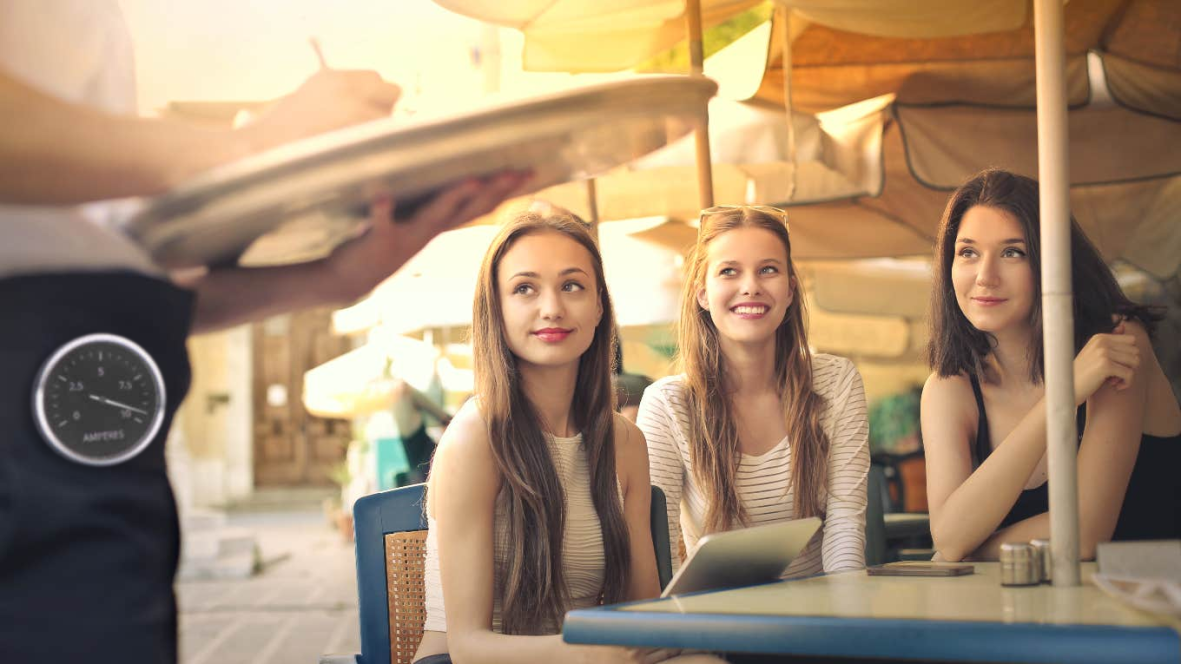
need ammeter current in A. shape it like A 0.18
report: A 9.5
